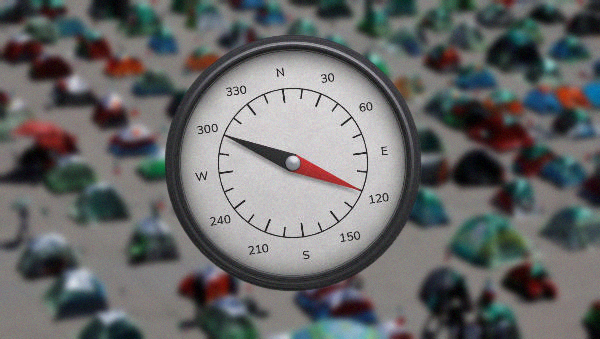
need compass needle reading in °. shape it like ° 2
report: ° 120
